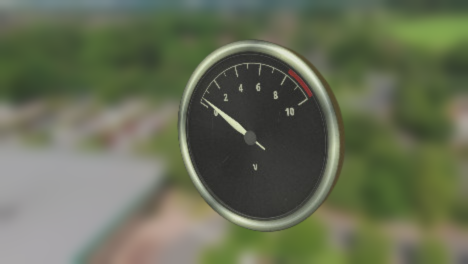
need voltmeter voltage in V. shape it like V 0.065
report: V 0.5
